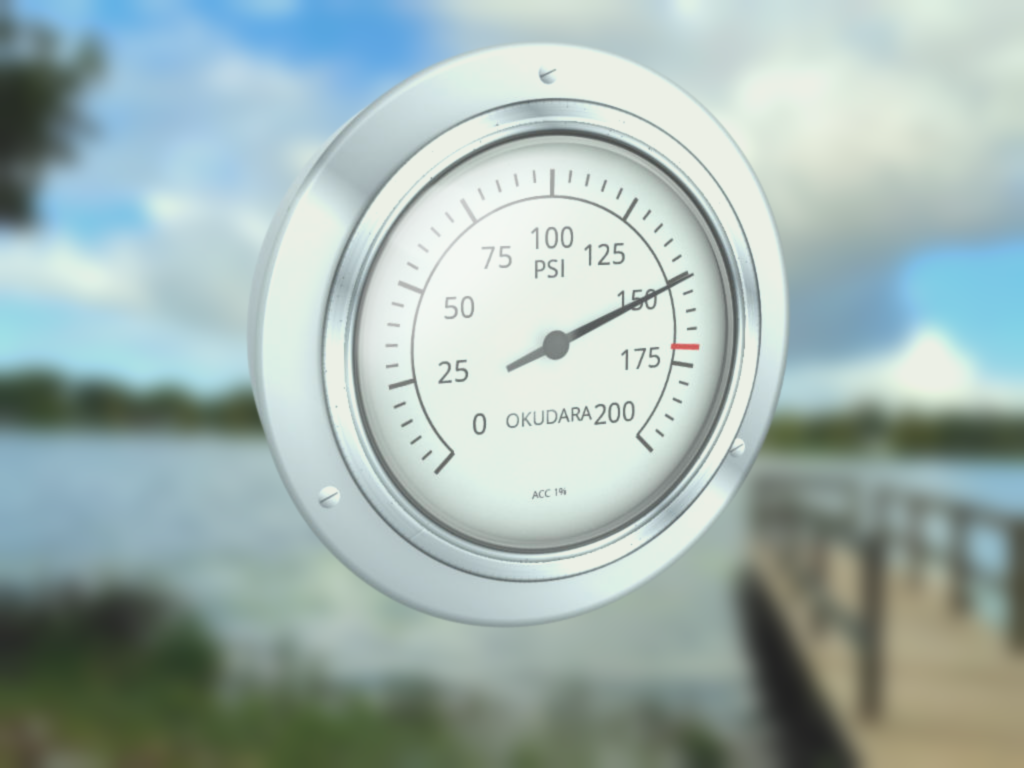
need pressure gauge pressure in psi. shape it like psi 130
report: psi 150
